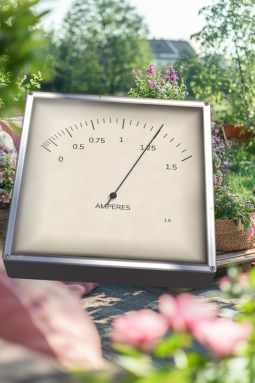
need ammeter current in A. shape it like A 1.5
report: A 1.25
